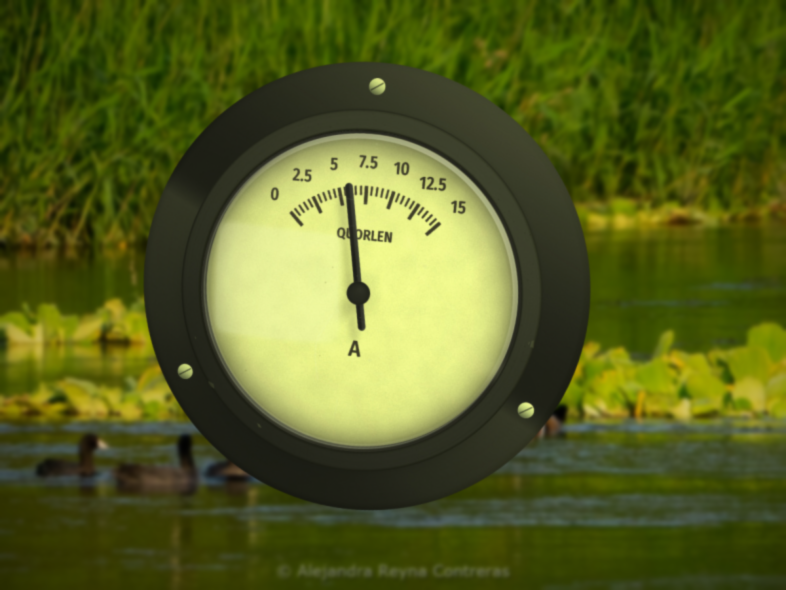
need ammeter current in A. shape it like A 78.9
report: A 6
